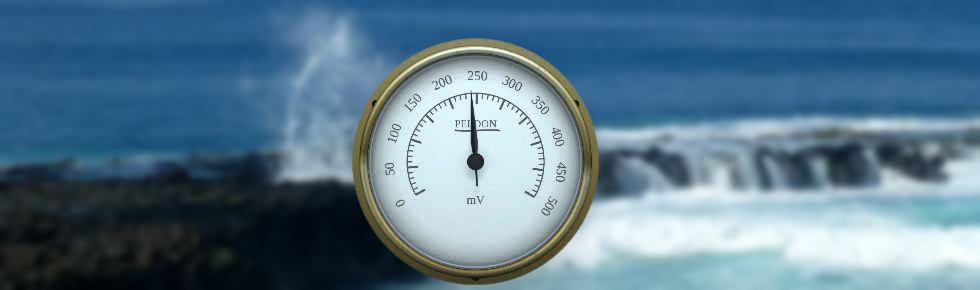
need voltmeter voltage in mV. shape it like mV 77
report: mV 240
